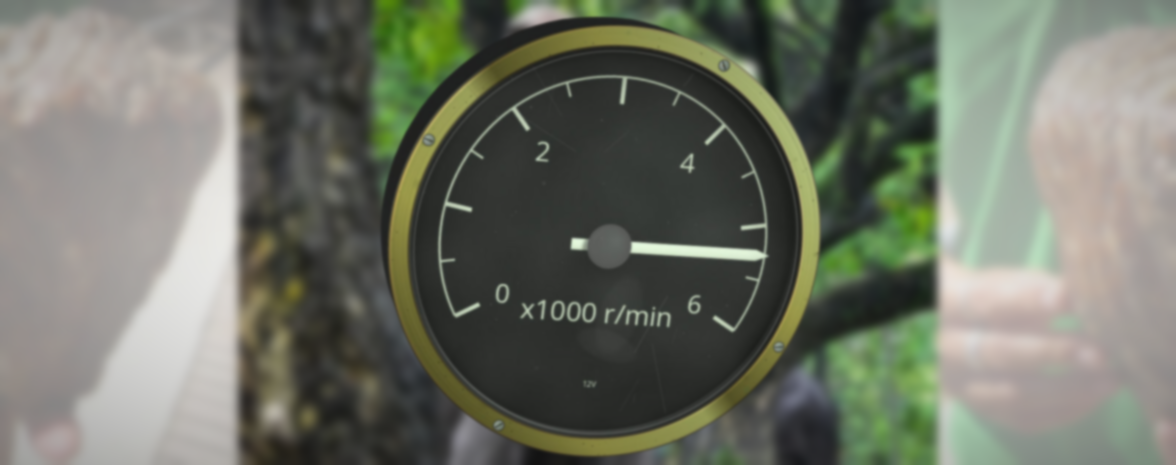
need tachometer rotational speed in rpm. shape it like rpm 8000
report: rpm 5250
